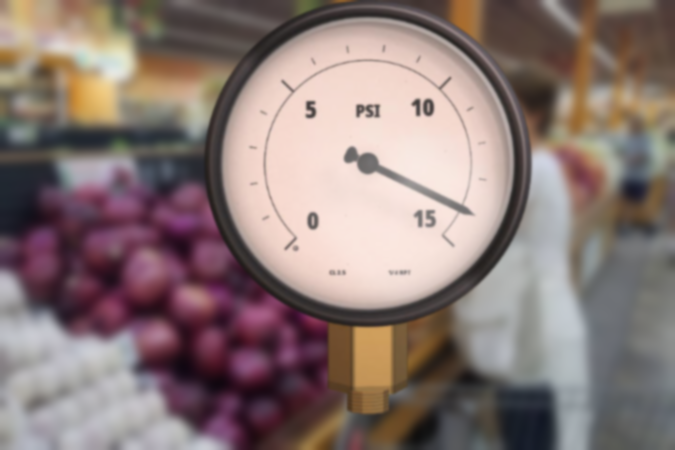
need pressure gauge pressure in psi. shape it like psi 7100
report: psi 14
